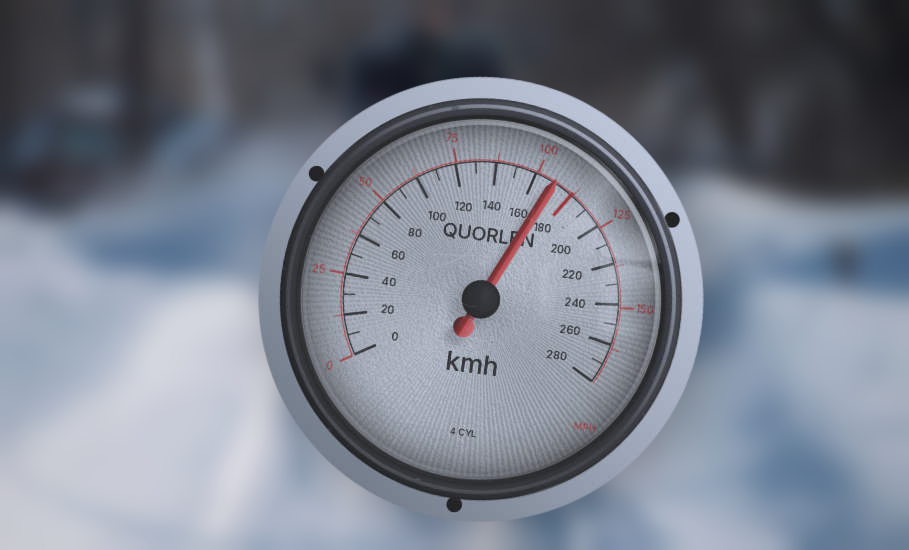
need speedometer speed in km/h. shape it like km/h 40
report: km/h 170
